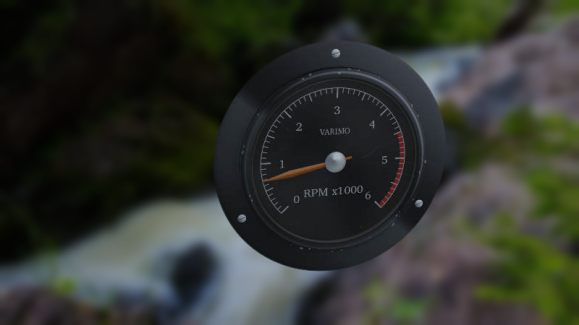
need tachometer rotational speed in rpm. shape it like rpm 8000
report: rpm 700
